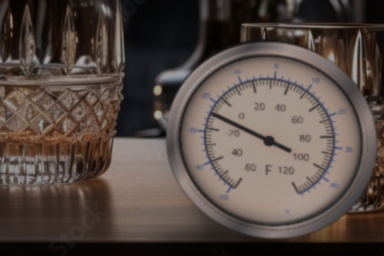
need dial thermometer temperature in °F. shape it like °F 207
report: °F -10
